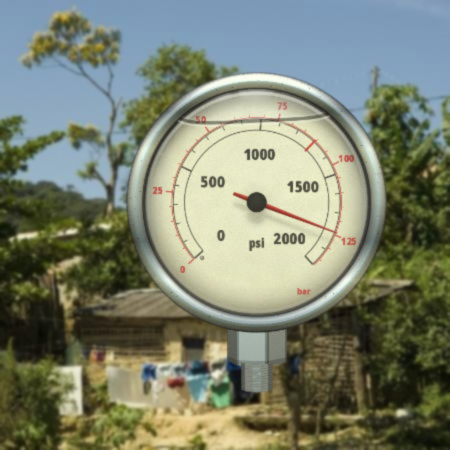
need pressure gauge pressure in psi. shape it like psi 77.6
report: psi 1800
